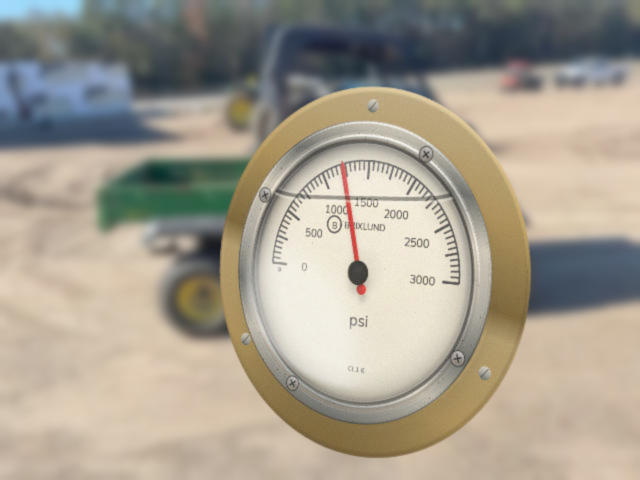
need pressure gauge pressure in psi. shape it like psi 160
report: psi 1250
